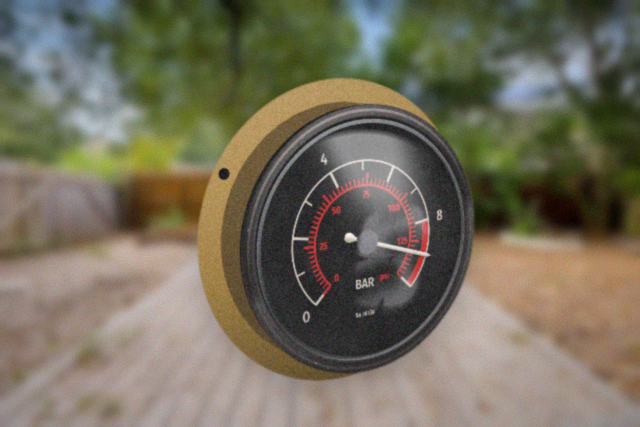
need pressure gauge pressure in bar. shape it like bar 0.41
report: bar 9
